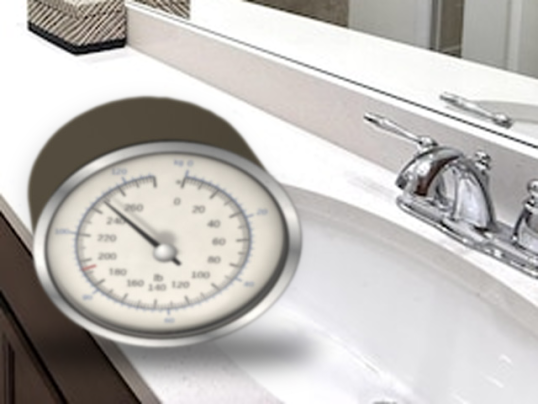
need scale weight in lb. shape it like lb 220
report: lb 250
